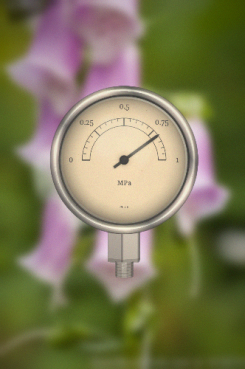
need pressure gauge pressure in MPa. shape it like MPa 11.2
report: MPa 0.8
